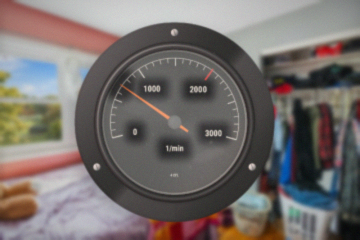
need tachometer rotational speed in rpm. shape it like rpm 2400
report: rpm 700
